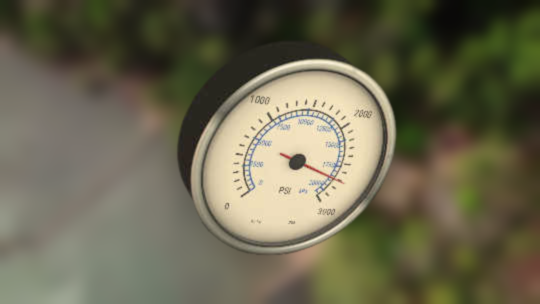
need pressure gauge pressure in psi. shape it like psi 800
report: psi 2700
